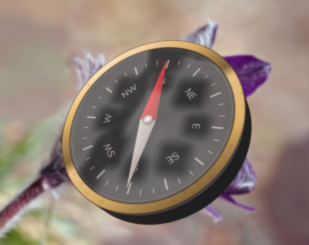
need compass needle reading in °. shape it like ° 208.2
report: ° 0
